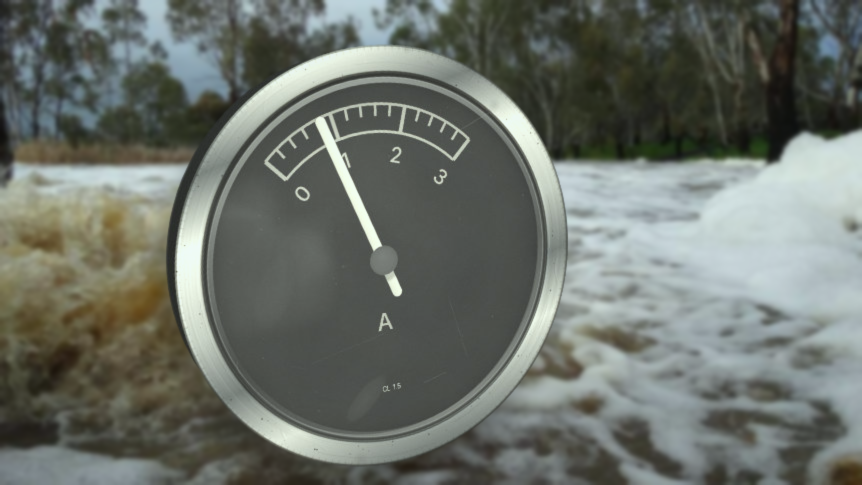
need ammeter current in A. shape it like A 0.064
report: A 0.8
